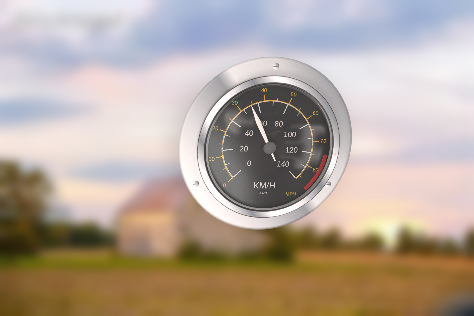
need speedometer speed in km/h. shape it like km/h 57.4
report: km/h 55
